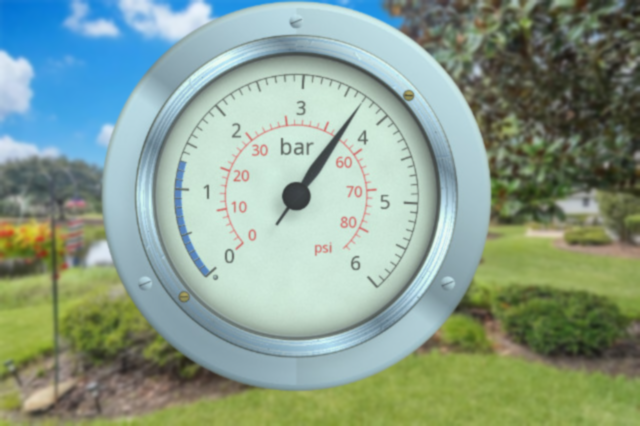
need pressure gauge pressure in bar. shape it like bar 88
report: bar 3.7
